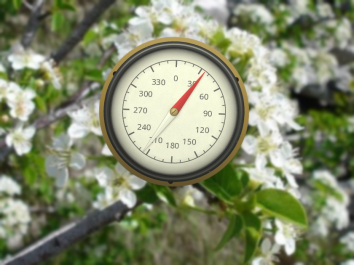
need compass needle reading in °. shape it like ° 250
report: ° 35
